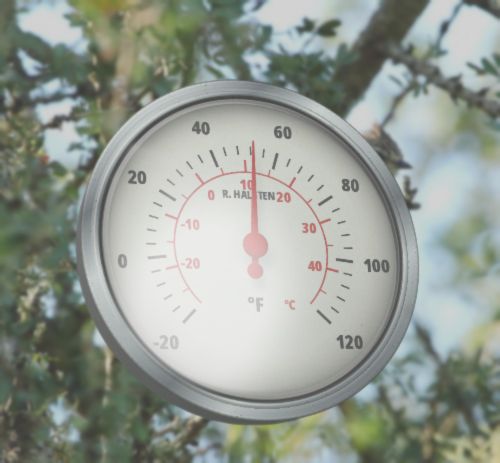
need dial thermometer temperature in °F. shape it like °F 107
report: °F 52
